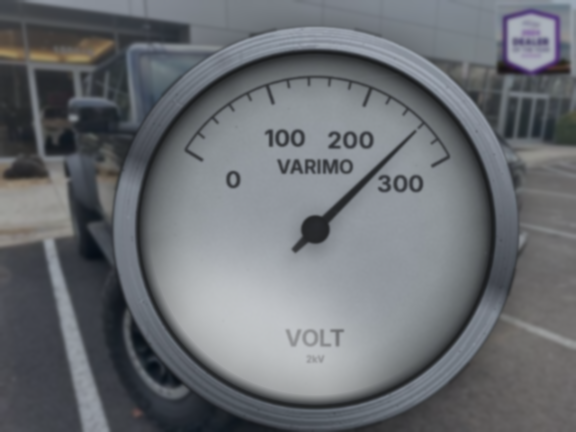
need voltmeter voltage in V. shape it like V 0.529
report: V 260
